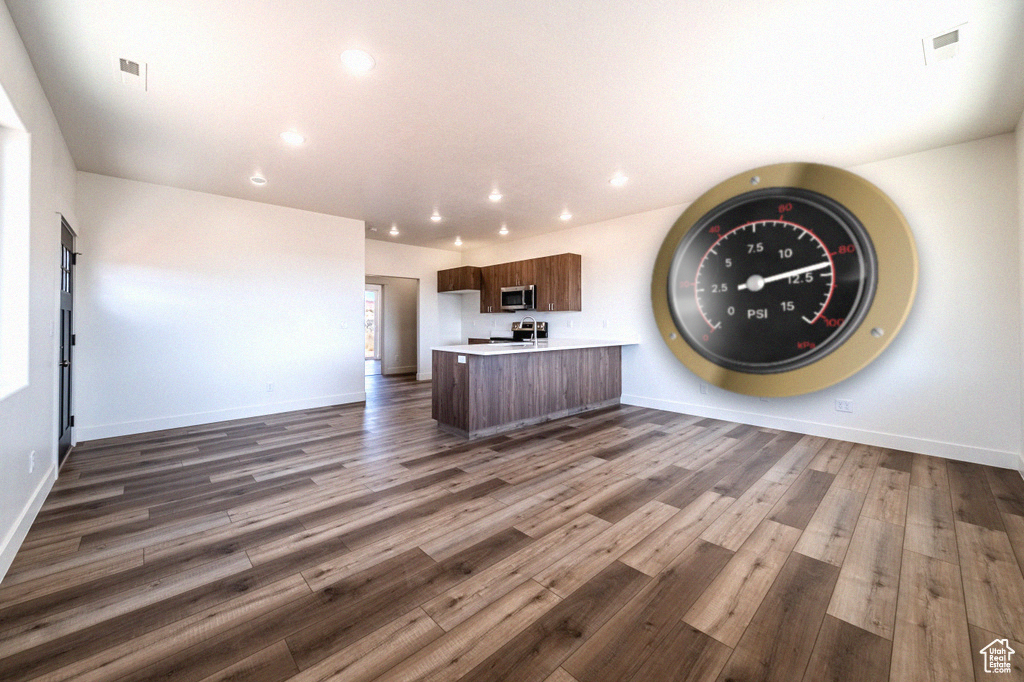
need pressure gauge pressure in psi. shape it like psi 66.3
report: psi 12
